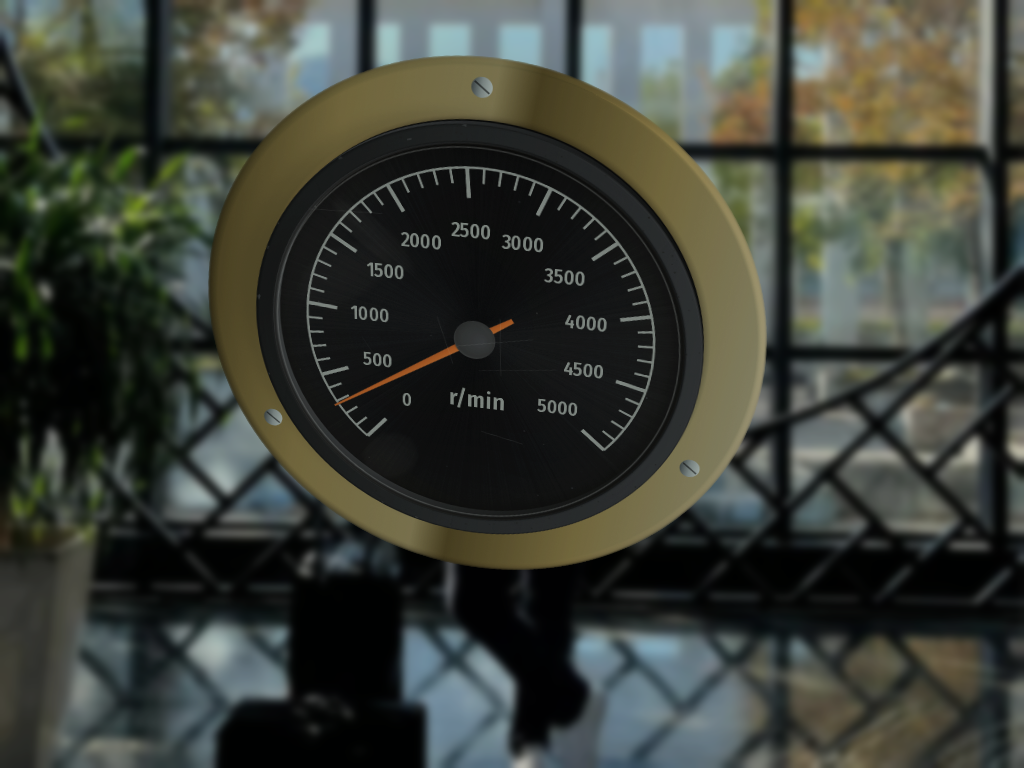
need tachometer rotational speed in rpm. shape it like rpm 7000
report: rpm 300
